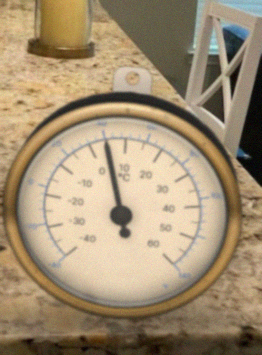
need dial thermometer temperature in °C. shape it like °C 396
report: °C 5
